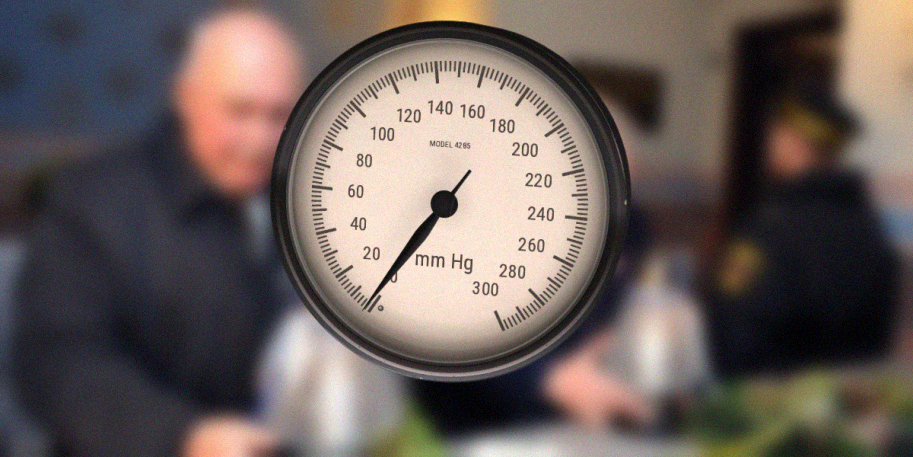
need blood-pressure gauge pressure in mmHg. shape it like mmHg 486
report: mmHg 2
